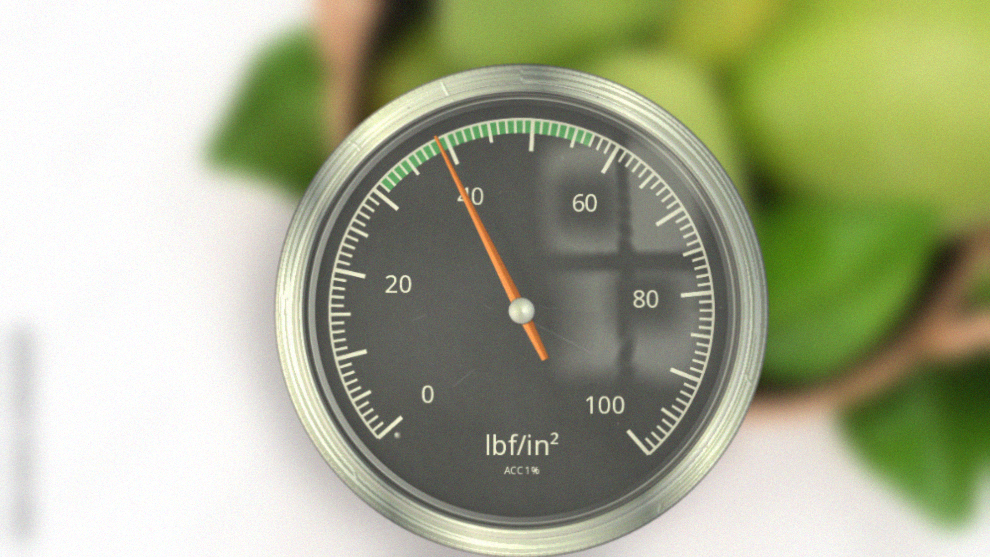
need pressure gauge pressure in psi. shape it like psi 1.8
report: psi 39
